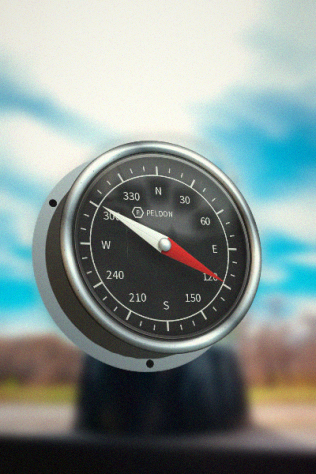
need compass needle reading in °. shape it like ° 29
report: ° 120
